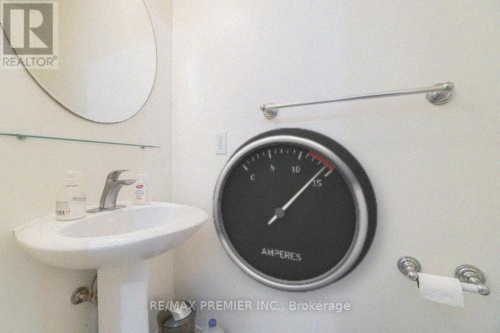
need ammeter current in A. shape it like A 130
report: A 14
